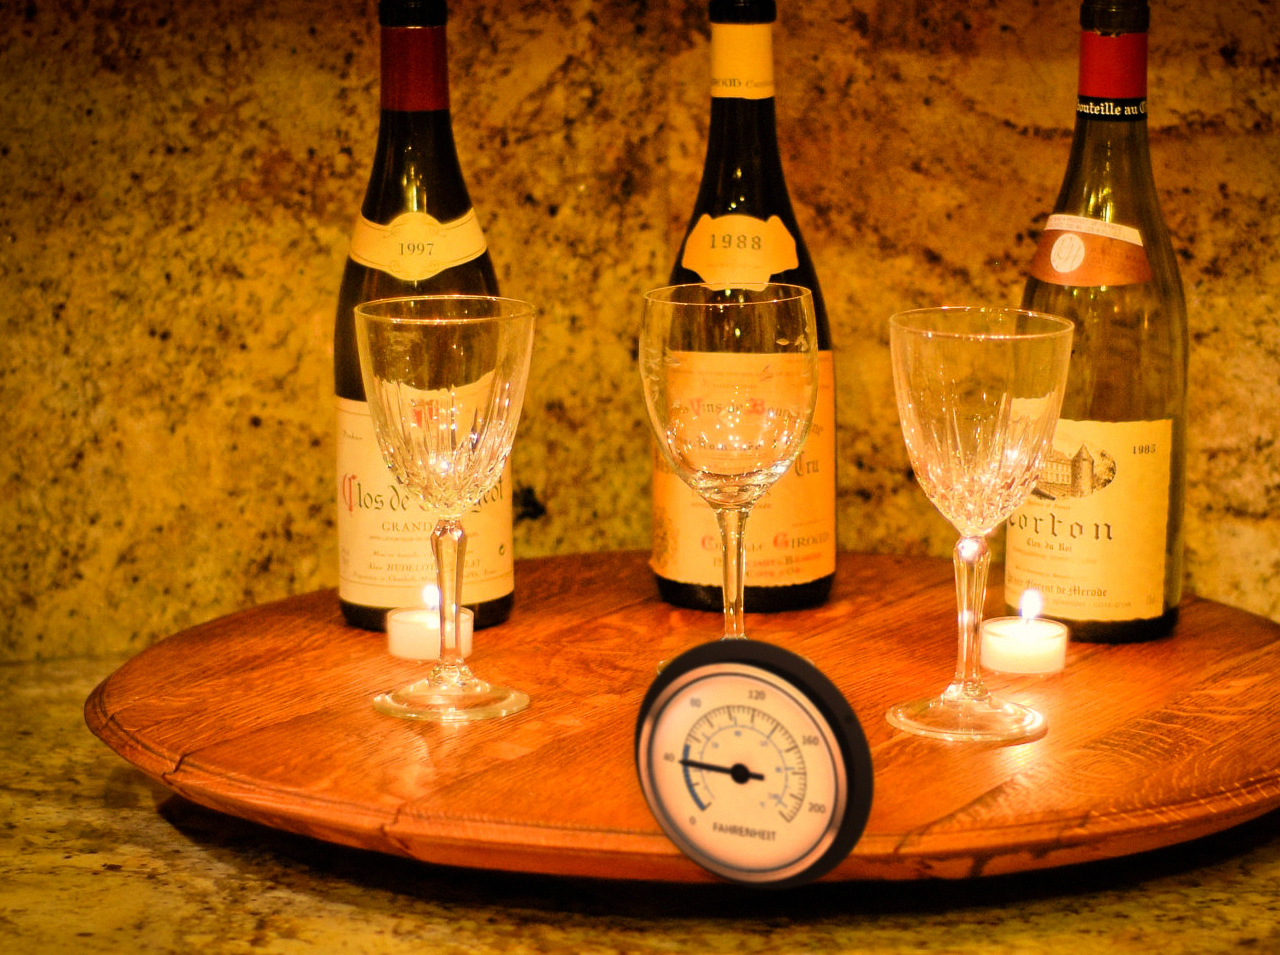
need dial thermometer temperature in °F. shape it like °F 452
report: °F 40
